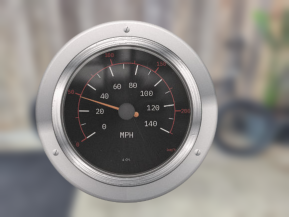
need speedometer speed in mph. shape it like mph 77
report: mph 30
